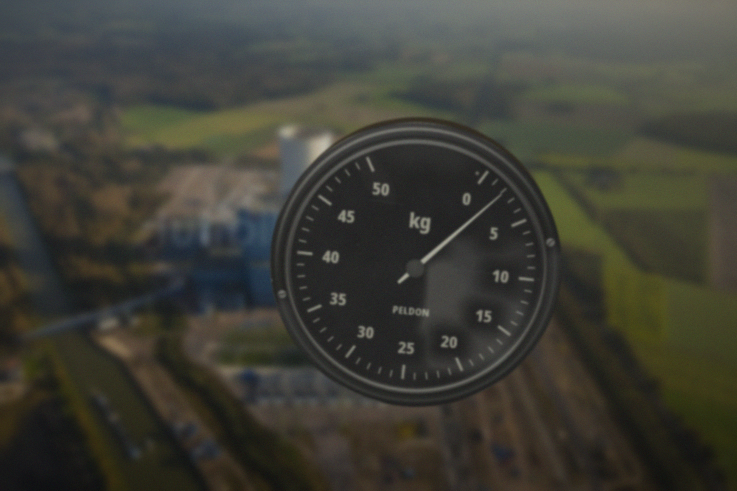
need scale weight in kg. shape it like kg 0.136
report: kg 2
